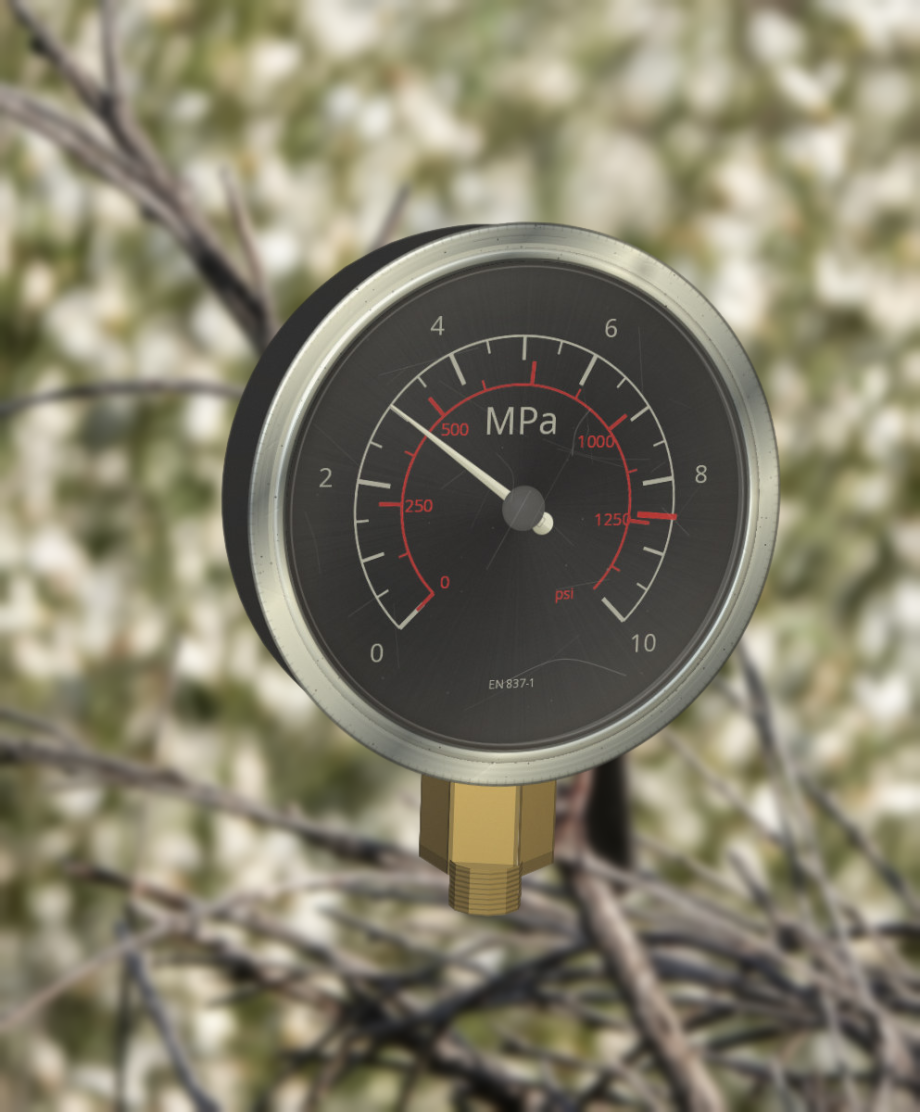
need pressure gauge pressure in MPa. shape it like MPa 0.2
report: MPa 3
